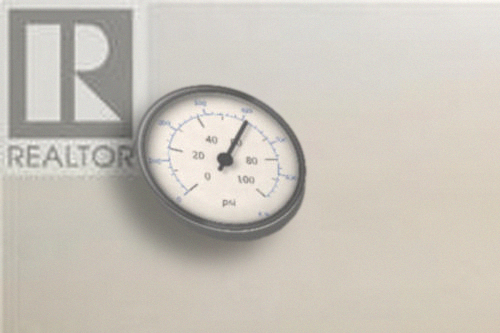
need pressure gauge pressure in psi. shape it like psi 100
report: psi 60
